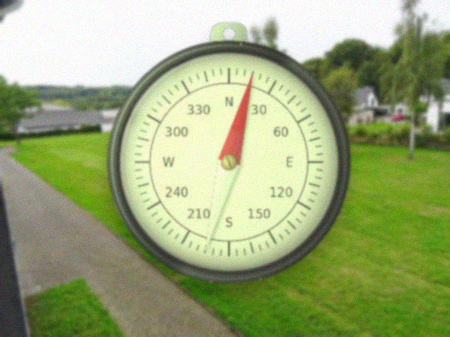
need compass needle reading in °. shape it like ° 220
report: ° 15
